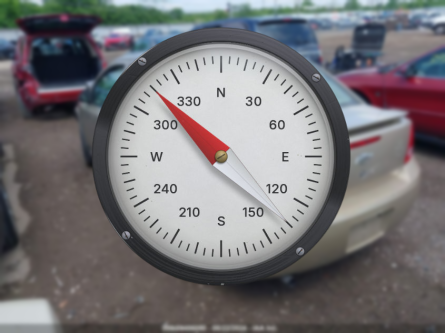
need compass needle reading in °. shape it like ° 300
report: ° 315
